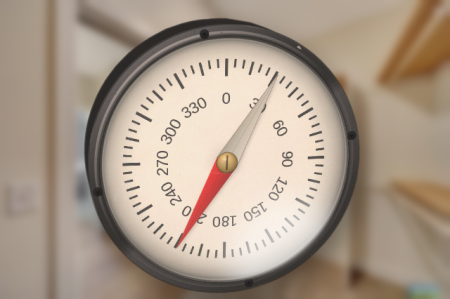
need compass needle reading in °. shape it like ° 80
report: ° 210
